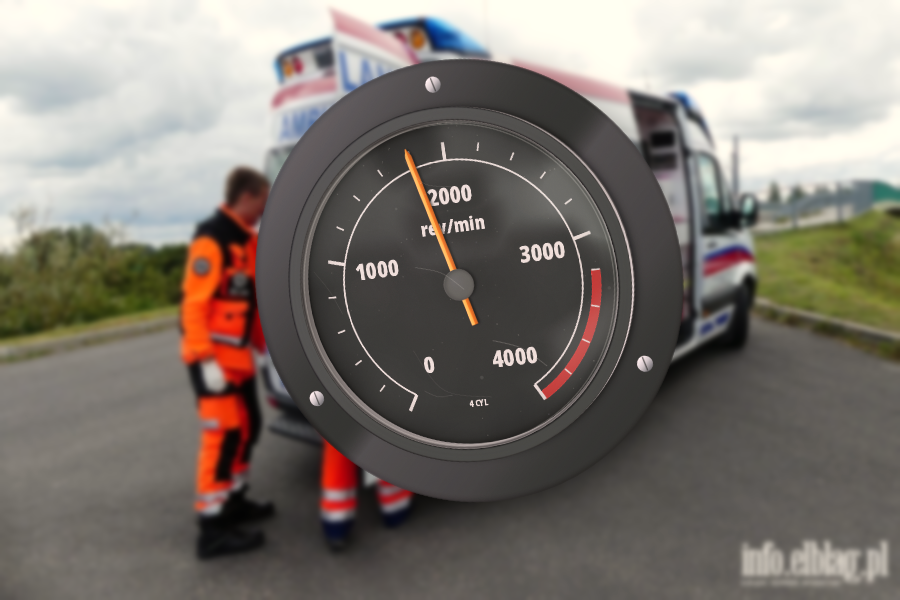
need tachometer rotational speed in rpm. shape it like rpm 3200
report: rpm 1800
